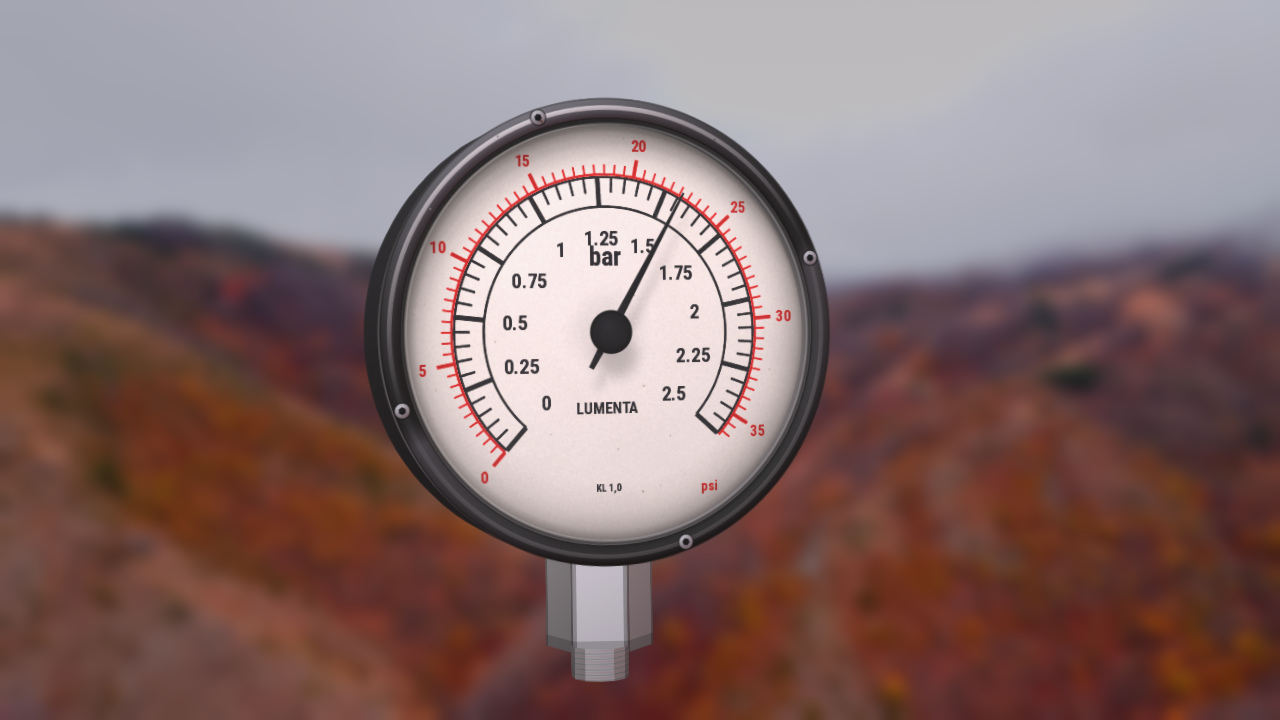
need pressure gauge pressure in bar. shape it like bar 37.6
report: bar 1.55
